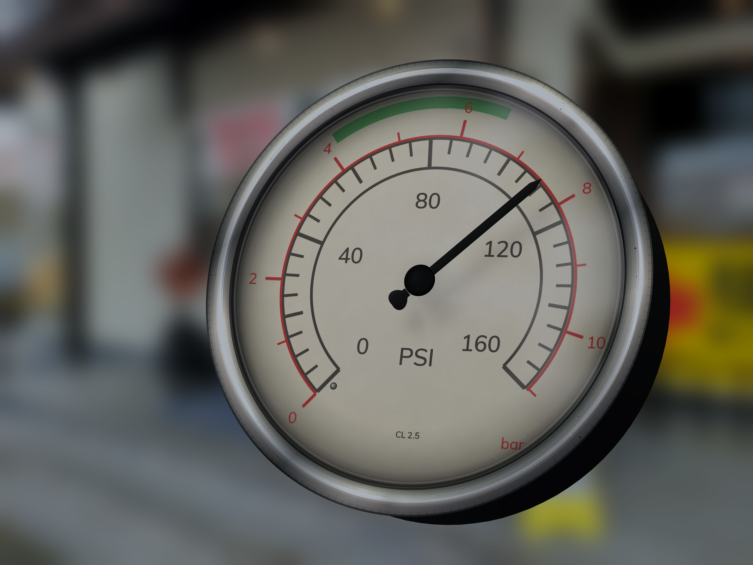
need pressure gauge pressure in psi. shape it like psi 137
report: psi 110
